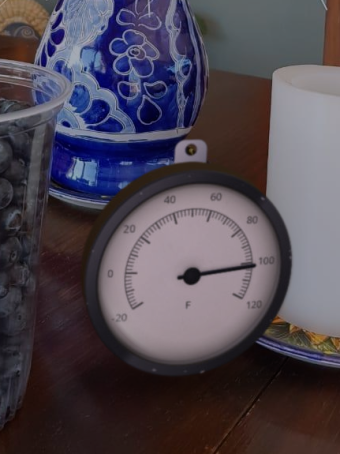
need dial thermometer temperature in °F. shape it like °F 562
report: °F 100
